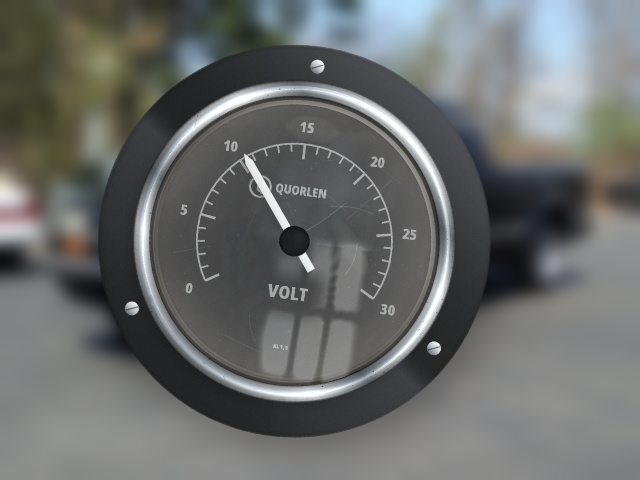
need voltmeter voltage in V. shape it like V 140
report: V 10.5
